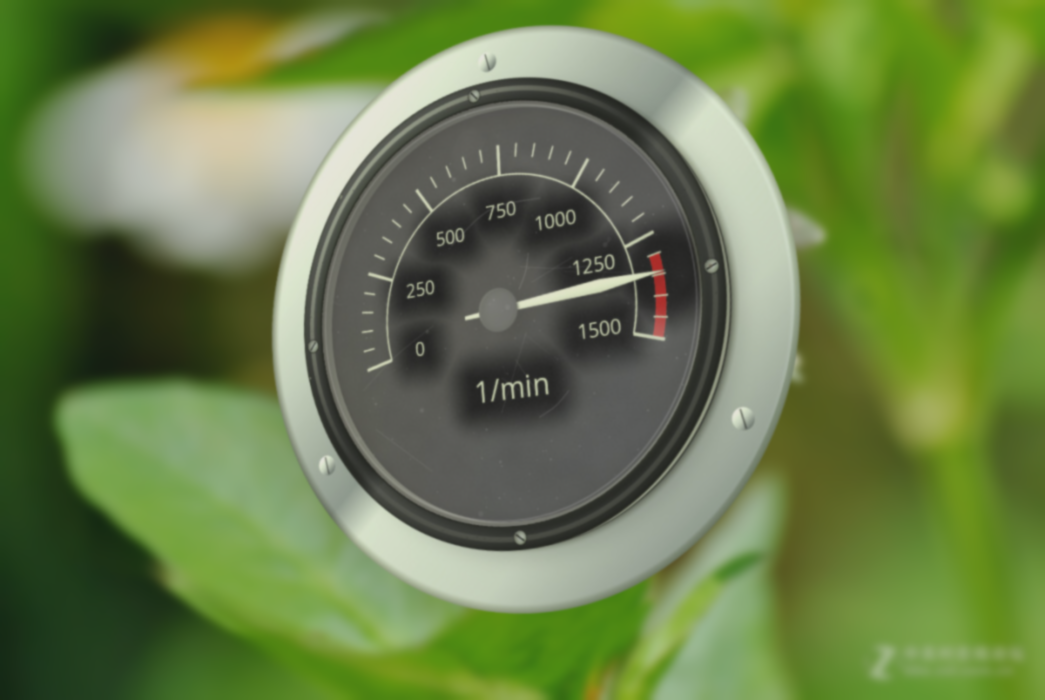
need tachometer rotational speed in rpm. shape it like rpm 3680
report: rpm 1350
